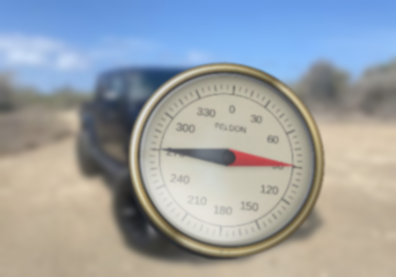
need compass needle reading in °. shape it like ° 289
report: ° 90
